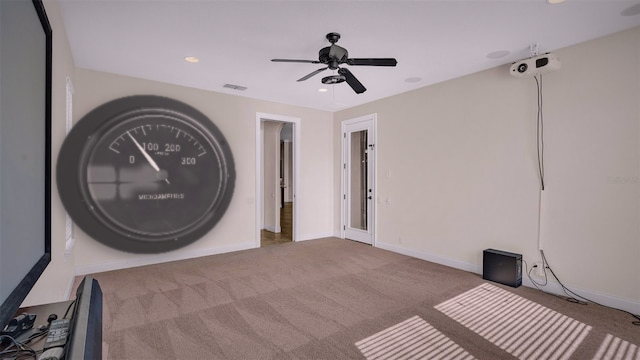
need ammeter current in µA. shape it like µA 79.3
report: µA 60
